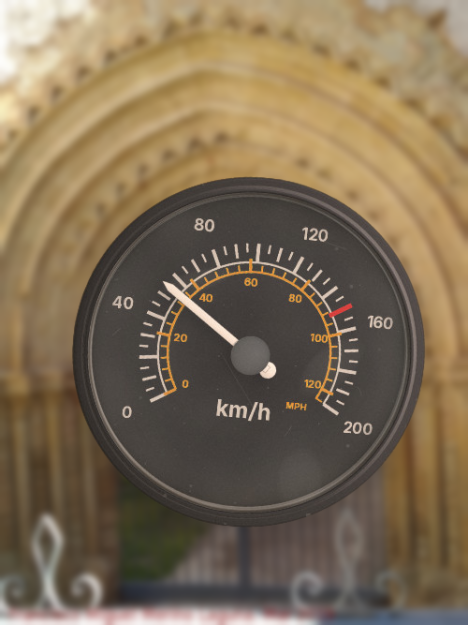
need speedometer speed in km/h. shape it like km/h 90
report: km/h 55
